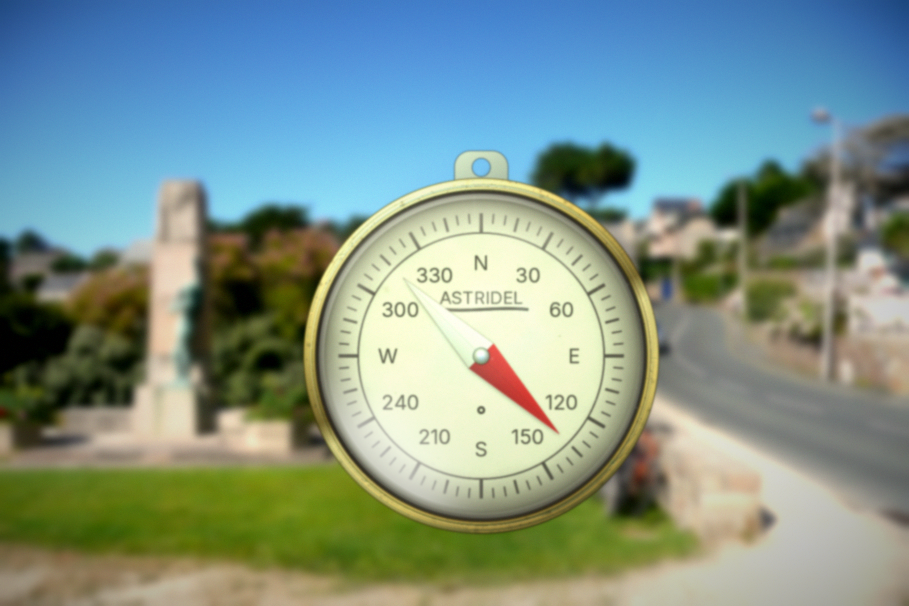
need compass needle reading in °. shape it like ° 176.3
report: ° 135
